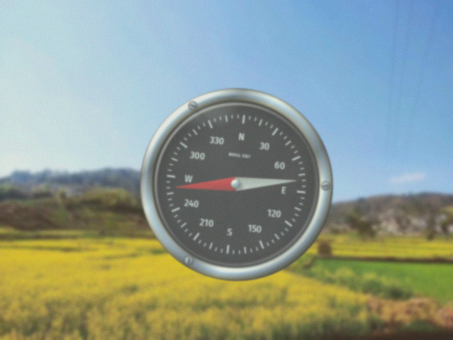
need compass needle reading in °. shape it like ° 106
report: ° 260
